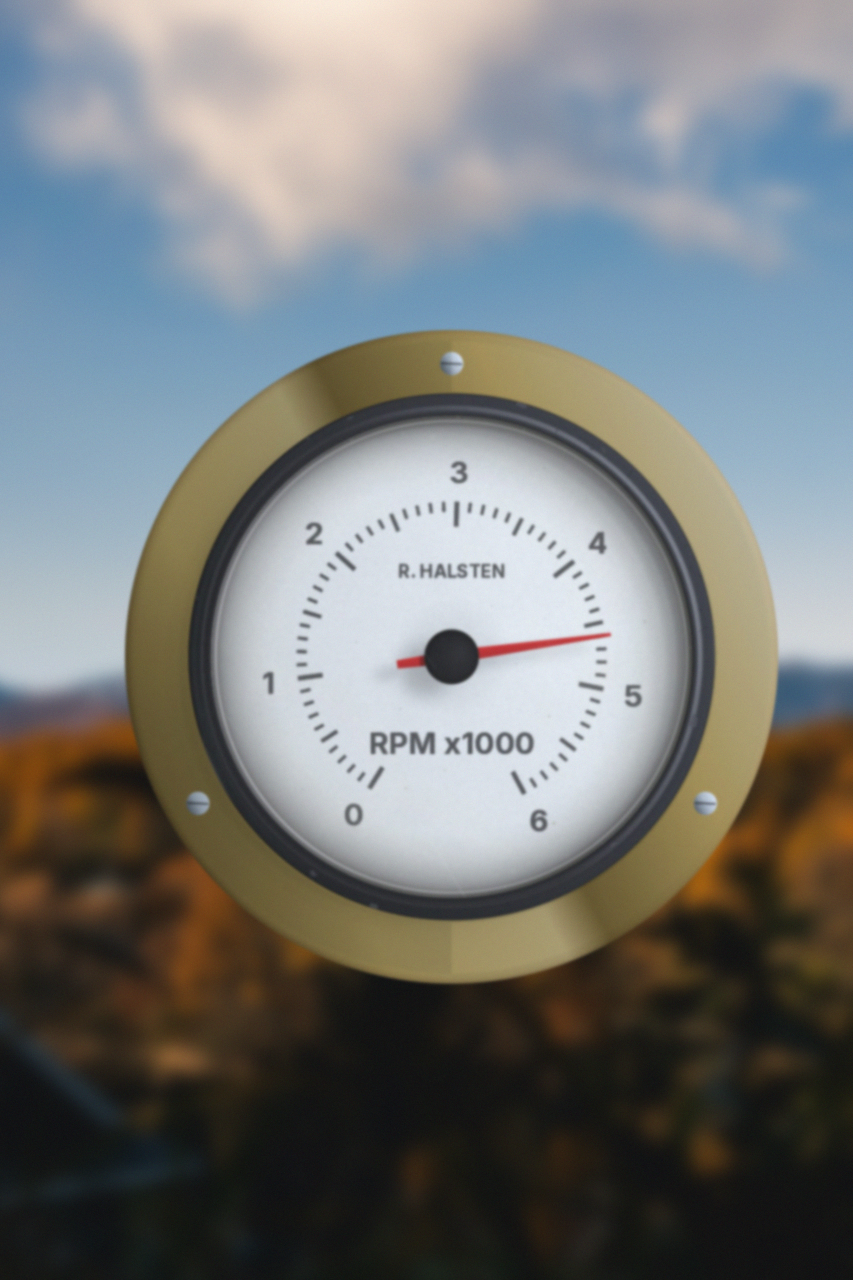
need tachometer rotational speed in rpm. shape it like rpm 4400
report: rpm 4600
